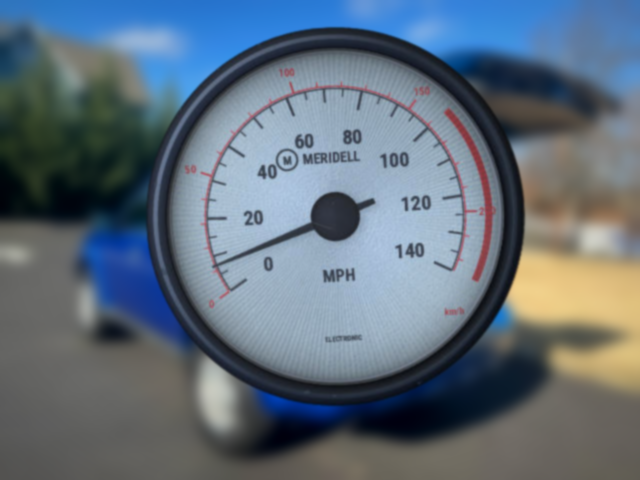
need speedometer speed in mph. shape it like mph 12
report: mph 7.5
